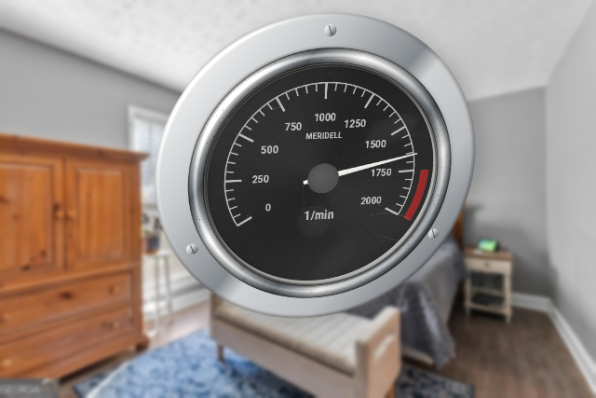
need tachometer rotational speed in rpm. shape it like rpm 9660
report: rpm 1650
